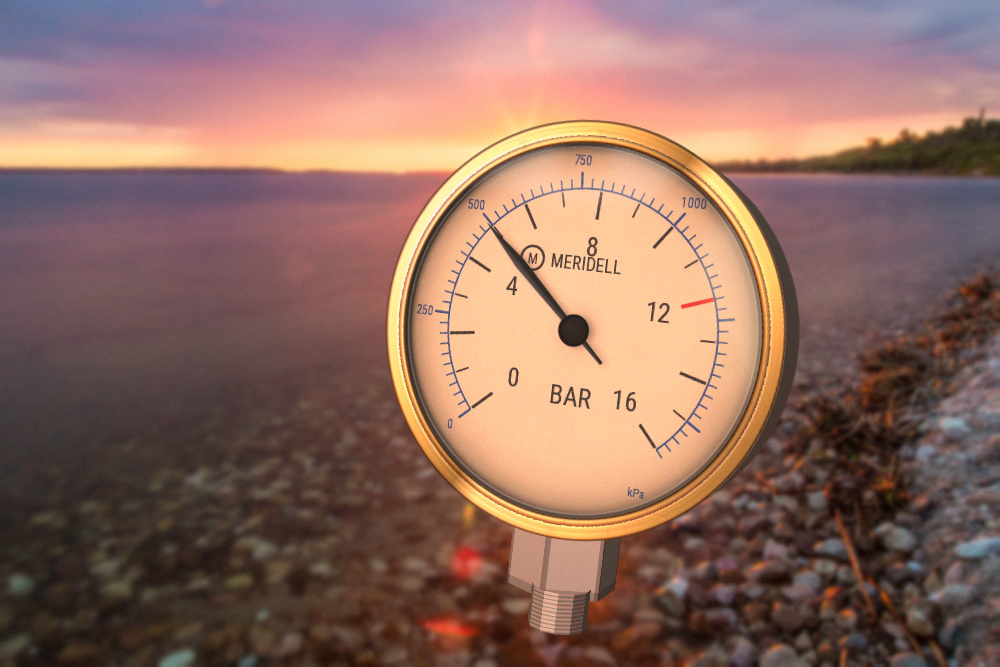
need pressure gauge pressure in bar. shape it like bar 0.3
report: bar 5
